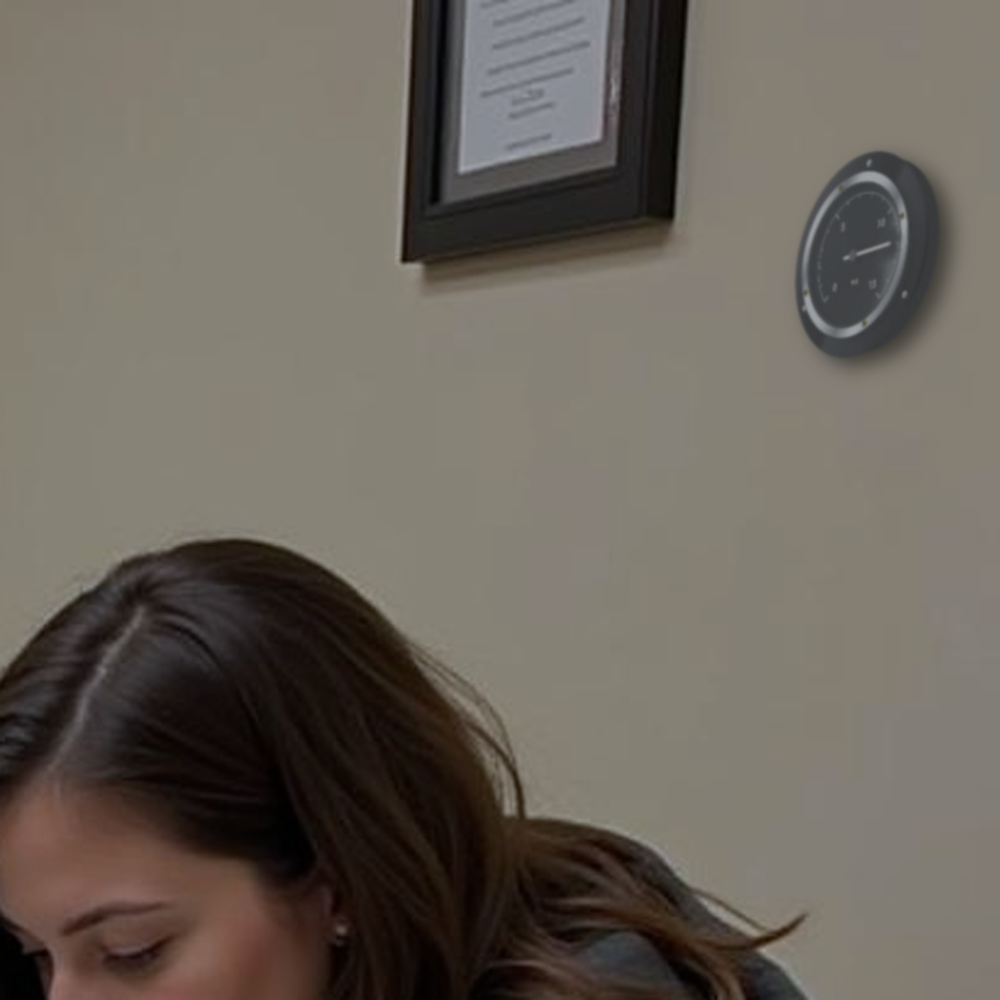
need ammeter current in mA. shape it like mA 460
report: mA 12
